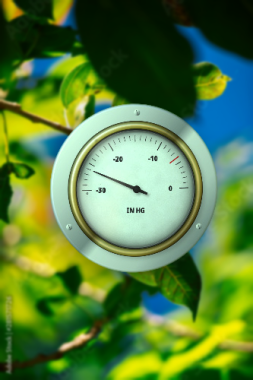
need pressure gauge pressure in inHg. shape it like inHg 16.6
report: inHg -26
